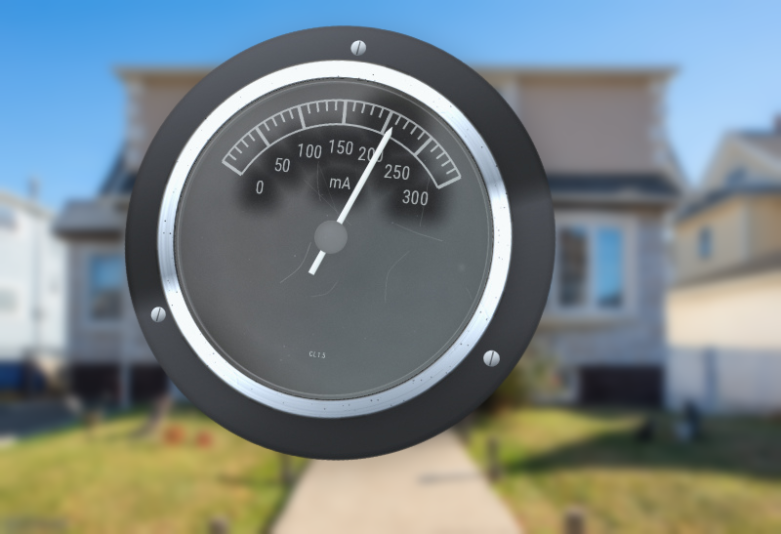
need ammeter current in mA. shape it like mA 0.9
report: mA 210
